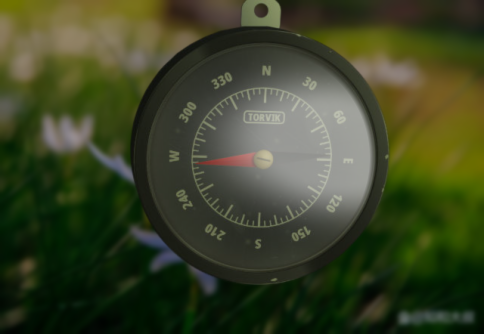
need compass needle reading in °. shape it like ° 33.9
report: ° 265
